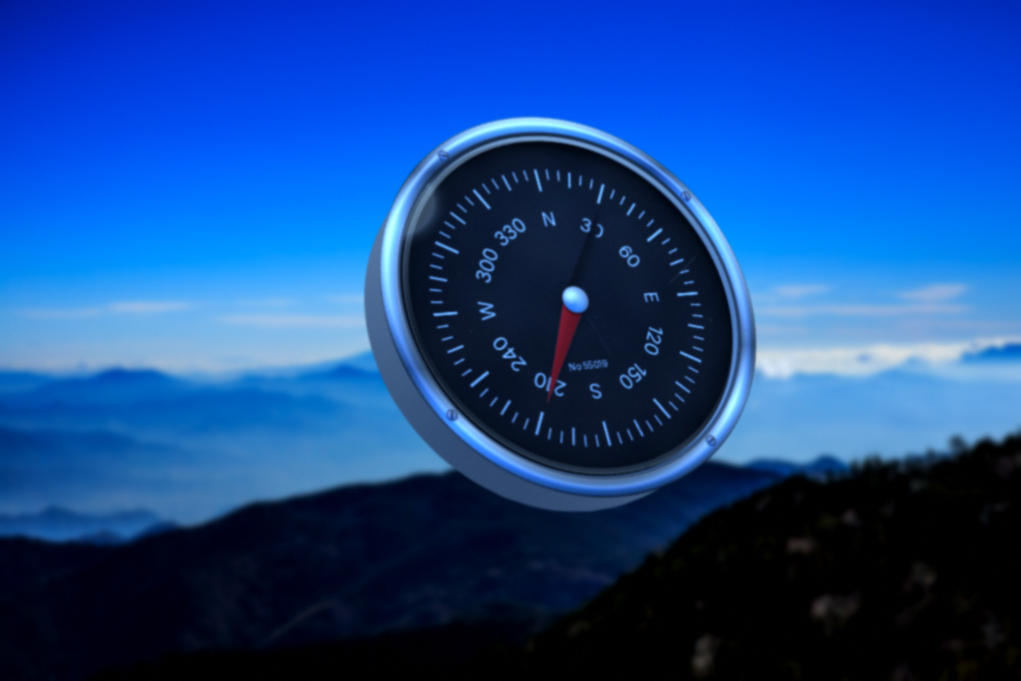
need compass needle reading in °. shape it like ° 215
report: ° 210
